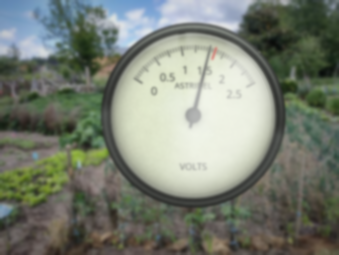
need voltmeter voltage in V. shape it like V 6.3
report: V 1.5
